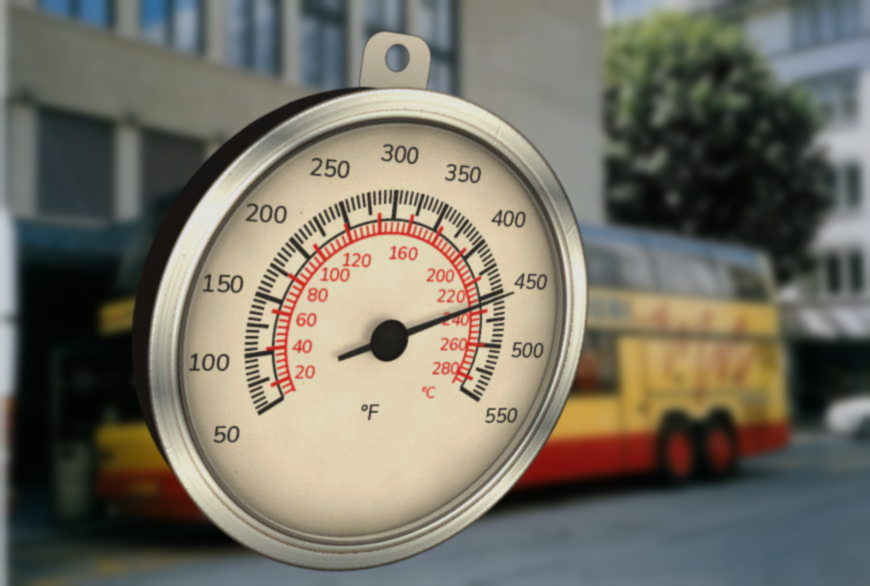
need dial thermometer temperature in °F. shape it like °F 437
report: °F 450
